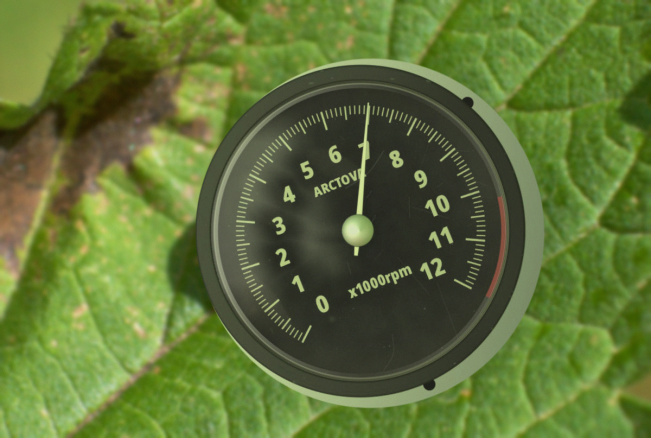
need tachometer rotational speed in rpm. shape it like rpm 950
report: rpm 7000
